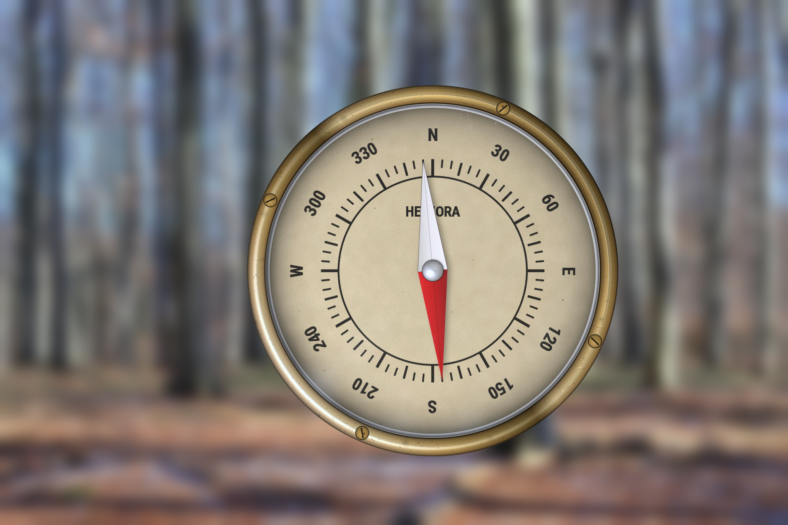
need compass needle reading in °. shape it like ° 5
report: ° 175
